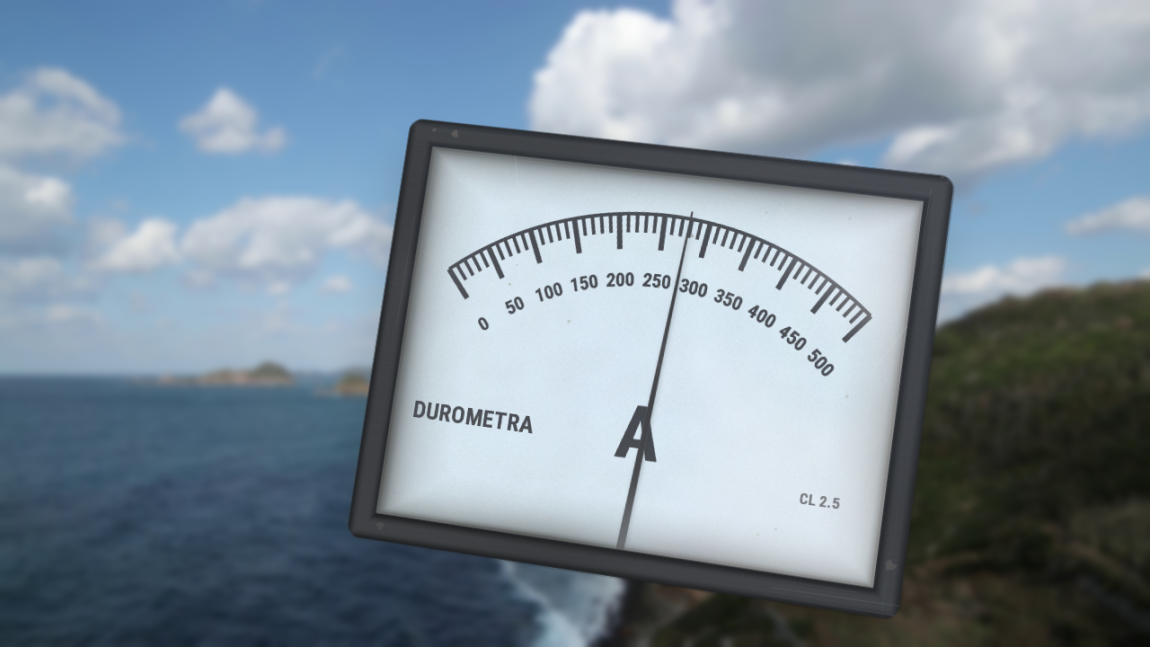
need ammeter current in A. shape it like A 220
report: A 280
